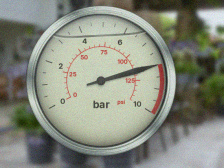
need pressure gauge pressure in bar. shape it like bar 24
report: bar 8
